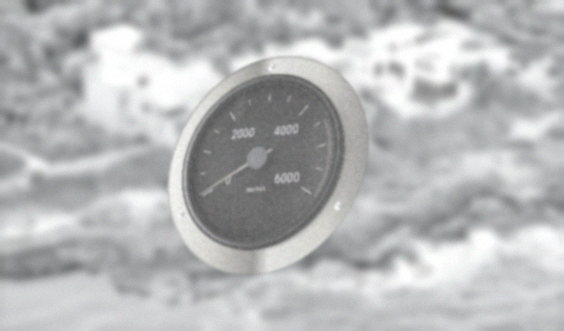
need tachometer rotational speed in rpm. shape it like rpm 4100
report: rpm 0
